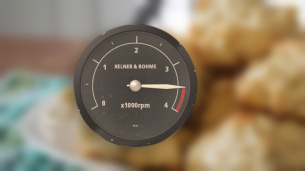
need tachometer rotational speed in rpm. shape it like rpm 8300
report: rpm 3500
